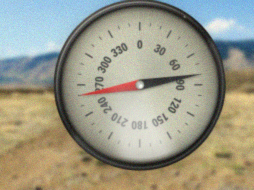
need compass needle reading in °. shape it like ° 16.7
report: ° 260
